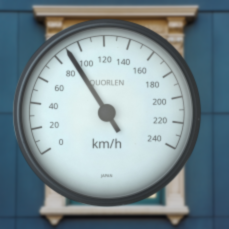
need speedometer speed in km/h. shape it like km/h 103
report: km/h 90
